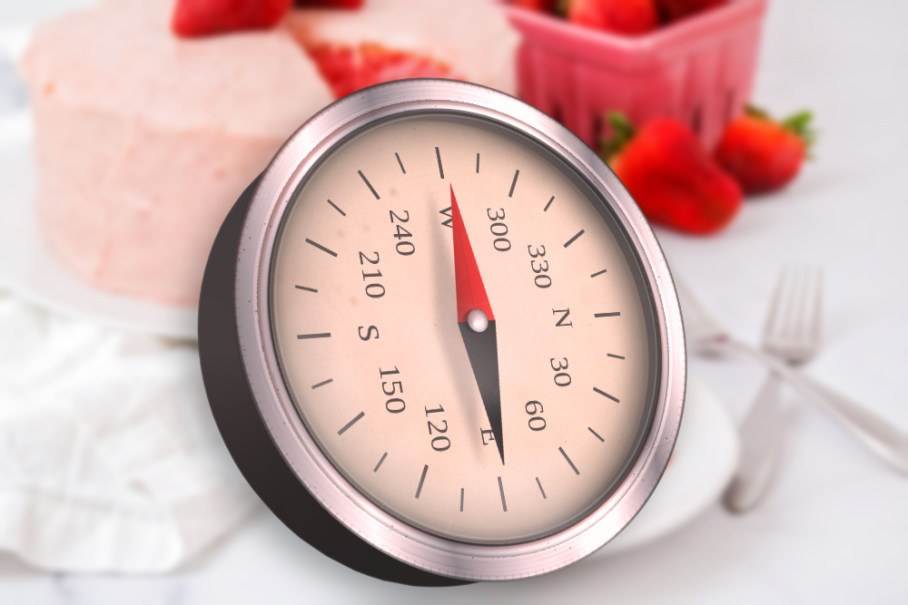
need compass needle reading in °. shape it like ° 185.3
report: ° 270
